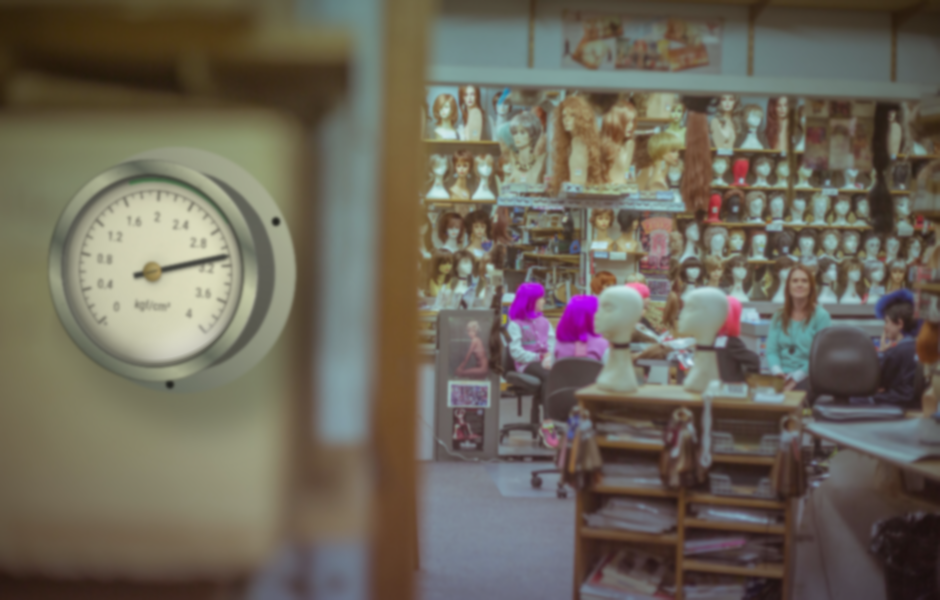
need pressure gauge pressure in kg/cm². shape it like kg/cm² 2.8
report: kg/cm² 3.1
